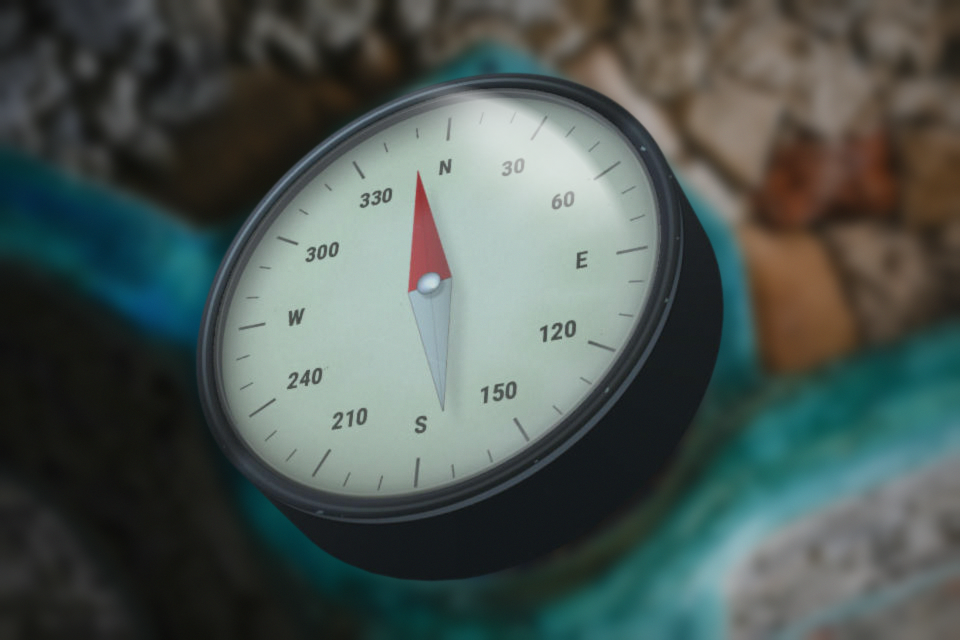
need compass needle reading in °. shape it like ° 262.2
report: ° 350
